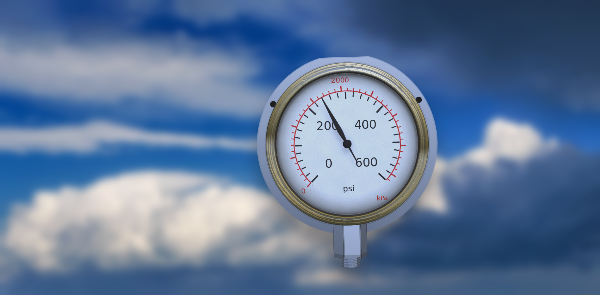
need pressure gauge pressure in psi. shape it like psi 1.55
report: psi 240
